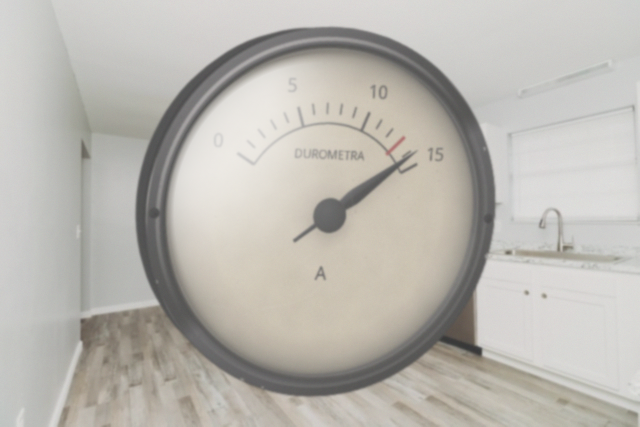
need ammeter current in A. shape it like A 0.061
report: A 14
